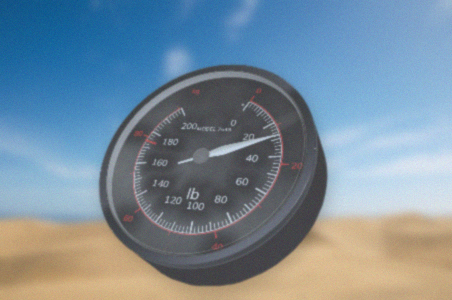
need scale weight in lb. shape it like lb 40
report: lb 30
